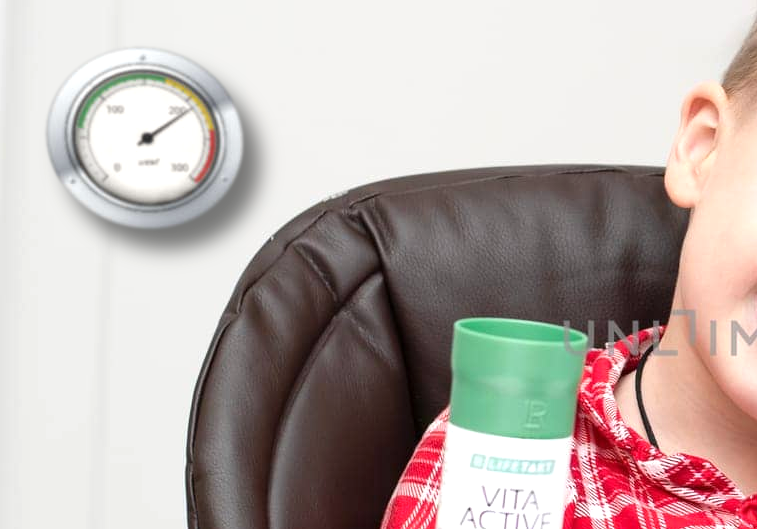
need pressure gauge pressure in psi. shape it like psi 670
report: psi 210
